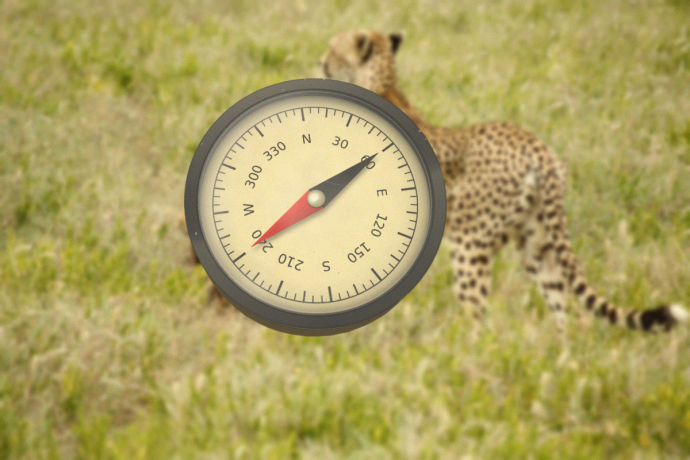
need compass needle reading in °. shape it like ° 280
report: ° 240
